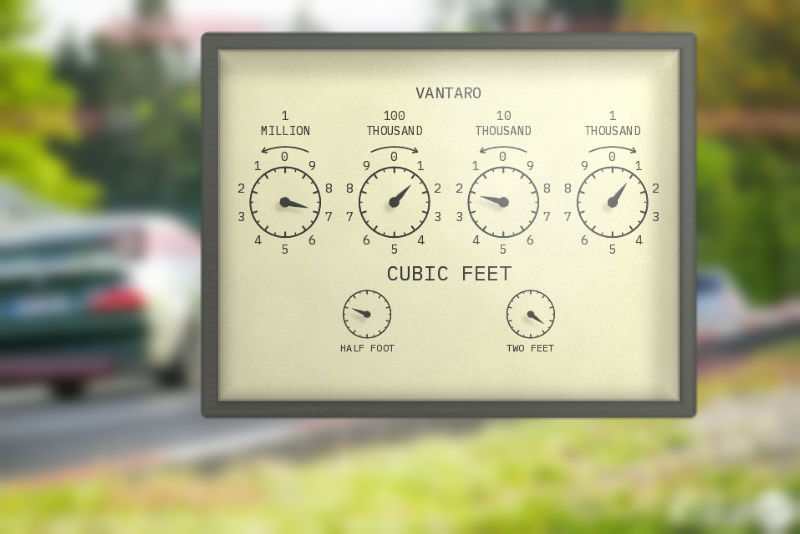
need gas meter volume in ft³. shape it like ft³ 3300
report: ft³ 712100
